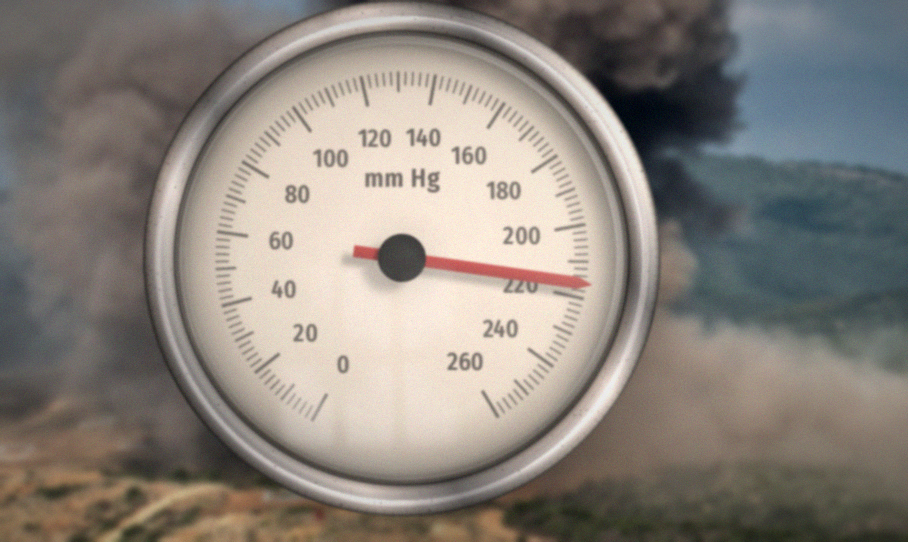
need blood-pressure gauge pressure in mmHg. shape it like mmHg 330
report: mmHg 216
